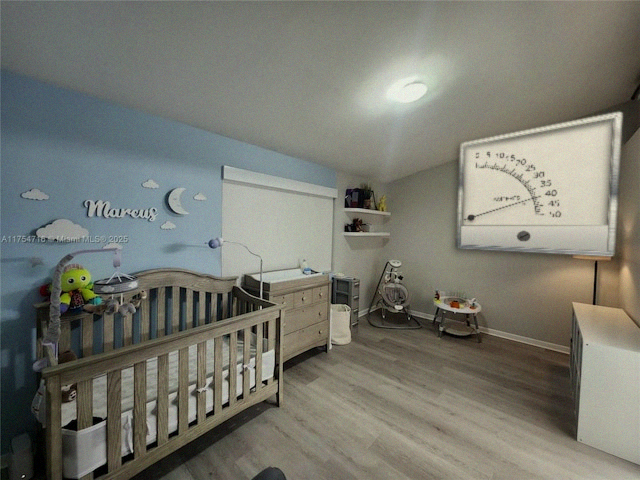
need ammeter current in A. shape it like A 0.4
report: A 40
